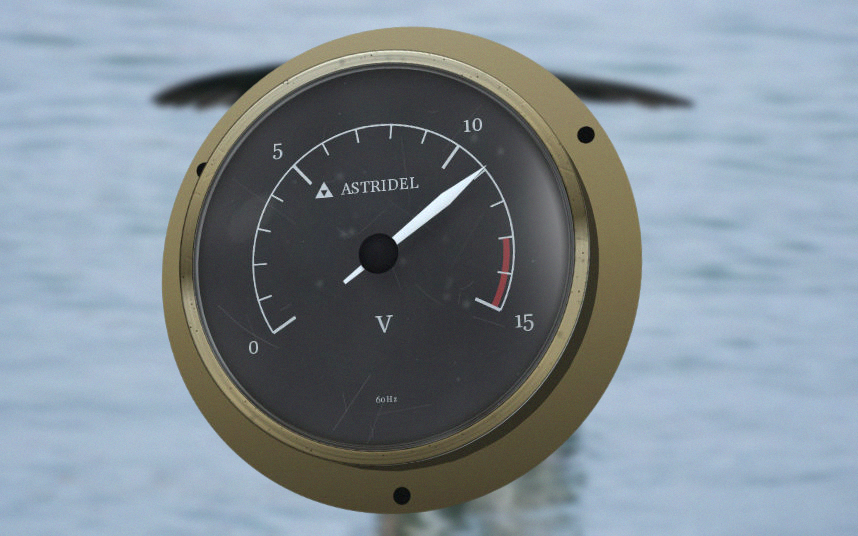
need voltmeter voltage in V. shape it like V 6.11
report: V 11
